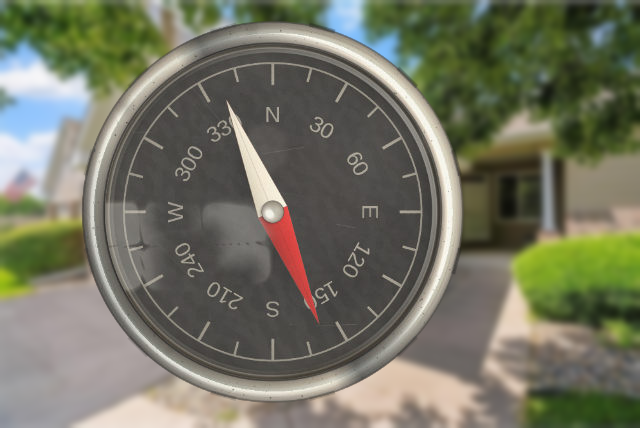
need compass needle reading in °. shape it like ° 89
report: ° 157.5
